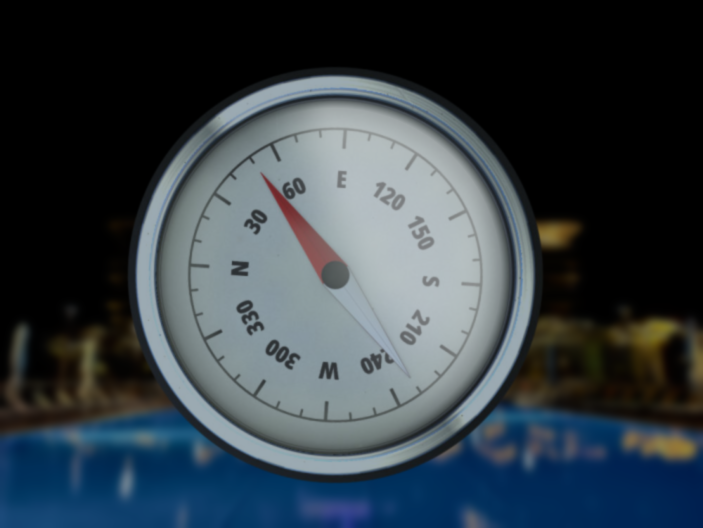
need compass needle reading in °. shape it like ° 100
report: ° 50
